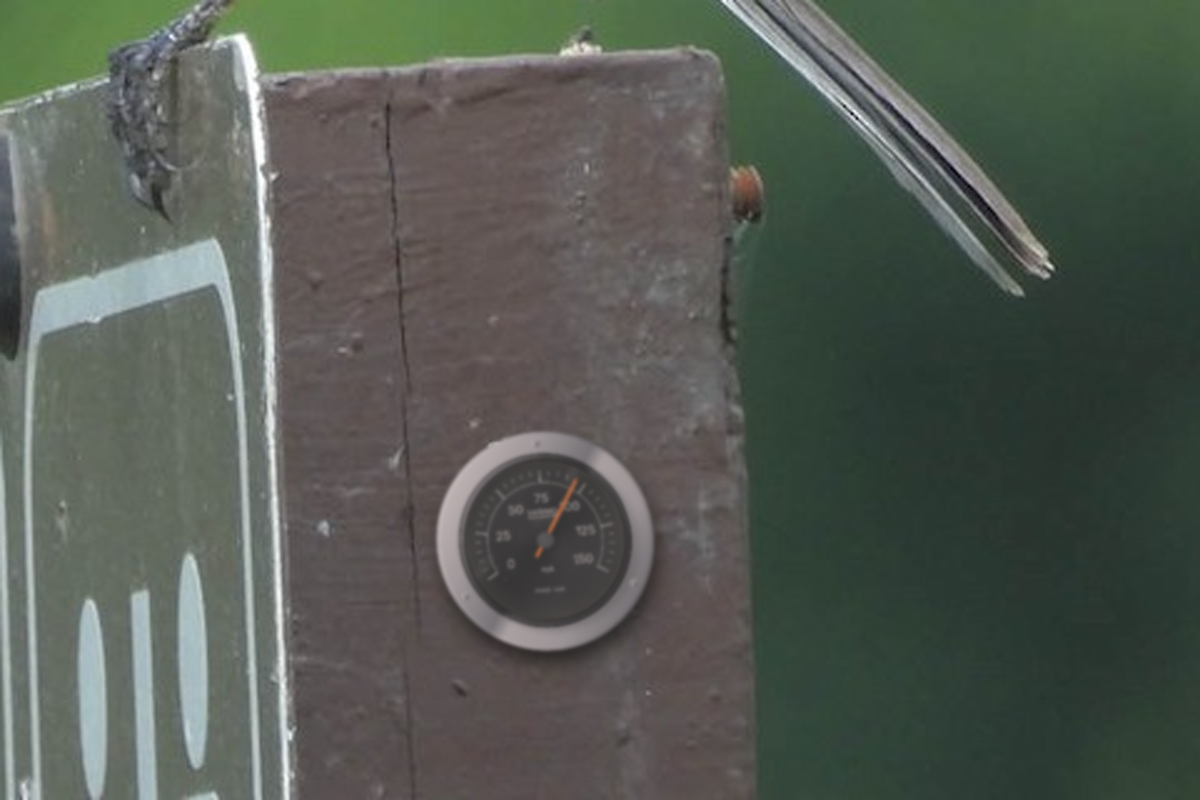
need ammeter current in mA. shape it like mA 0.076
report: mA 95
